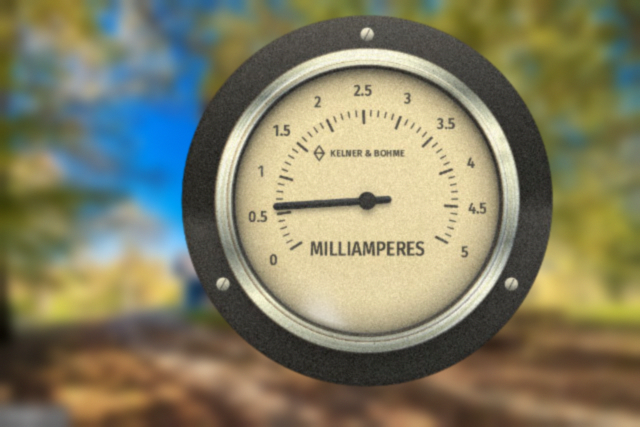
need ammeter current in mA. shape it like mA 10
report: mA 0.6
